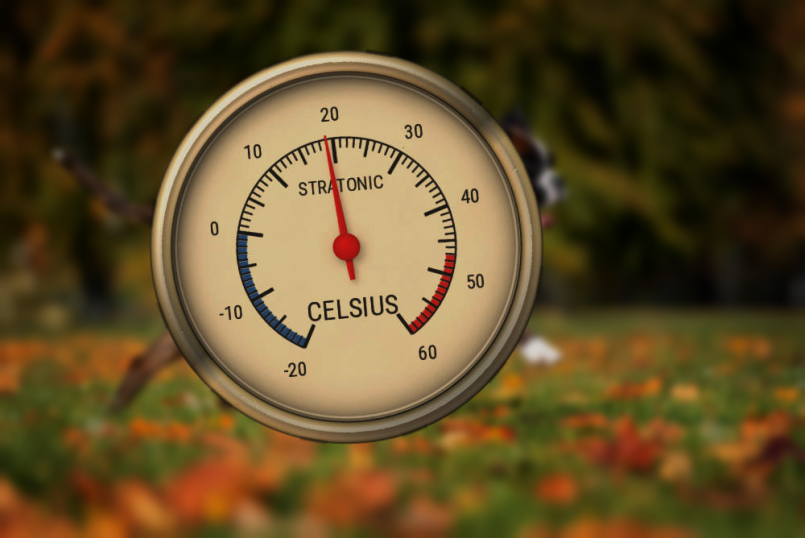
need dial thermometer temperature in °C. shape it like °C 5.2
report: °C 19
